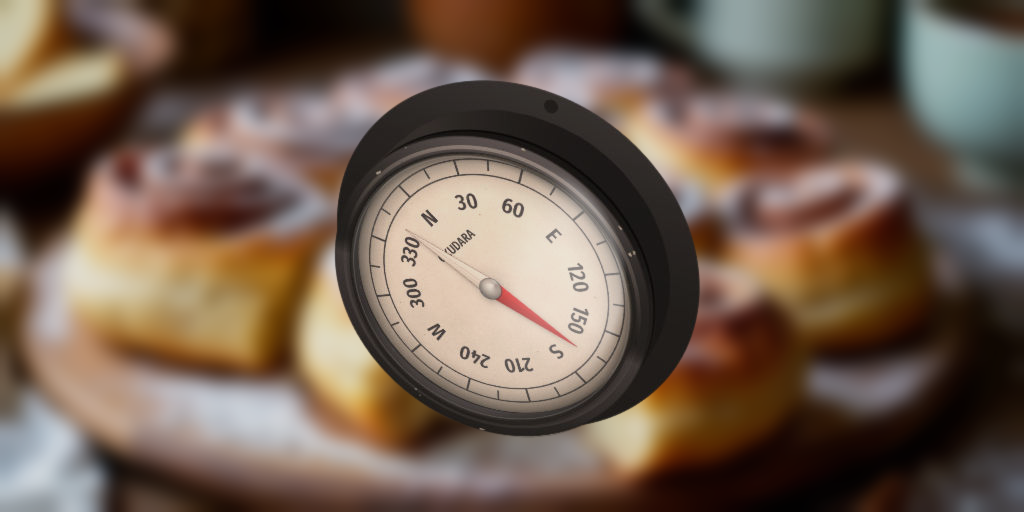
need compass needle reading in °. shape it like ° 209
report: ° 165
